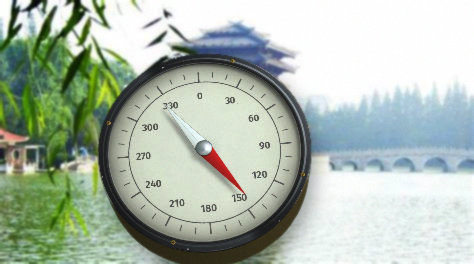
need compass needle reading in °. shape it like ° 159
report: ° 145
